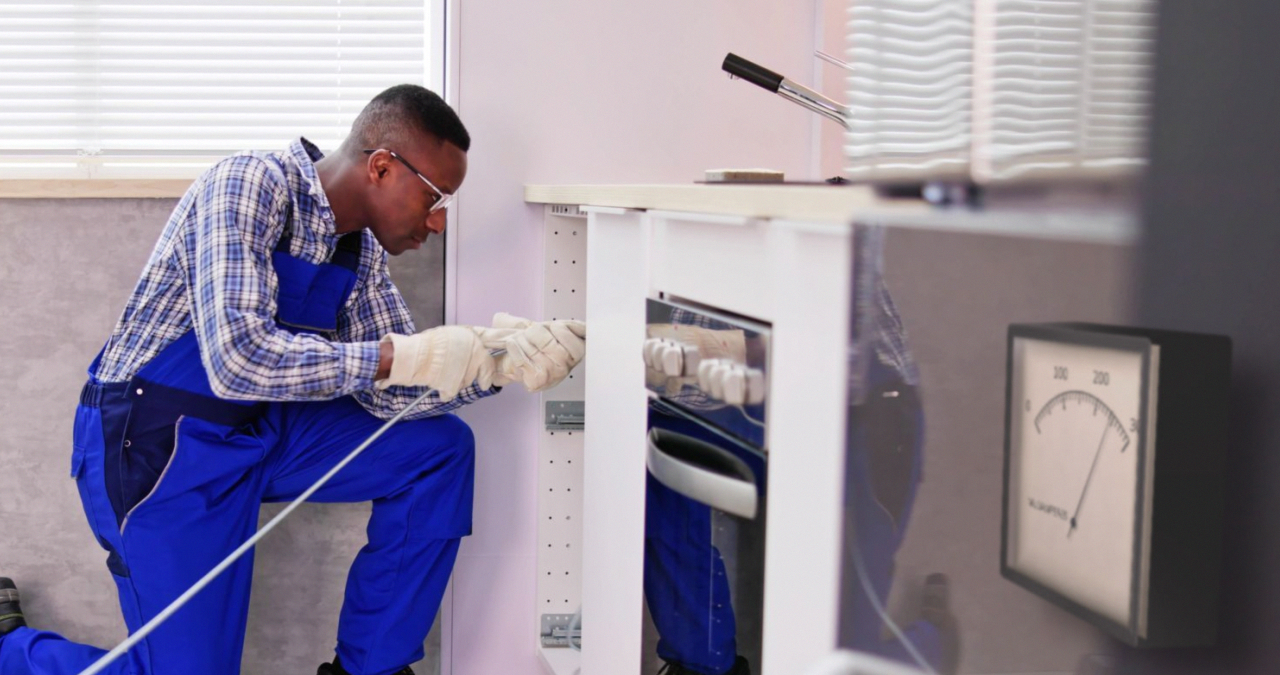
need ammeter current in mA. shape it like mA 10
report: mA 250
